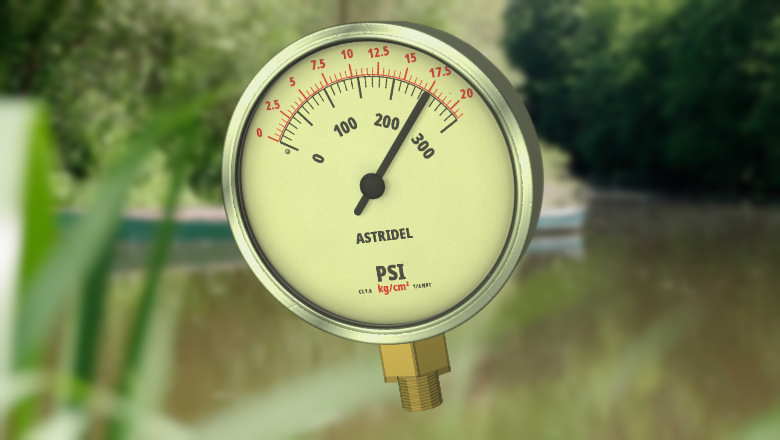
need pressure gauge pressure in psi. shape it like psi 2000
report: psi 250
